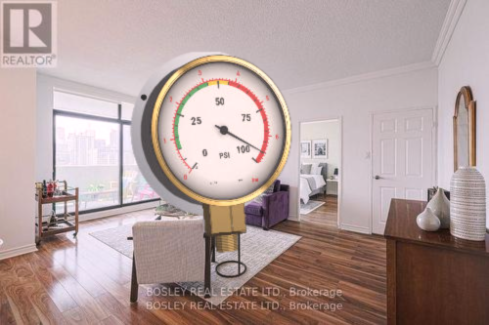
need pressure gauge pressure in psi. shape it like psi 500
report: psi 95
